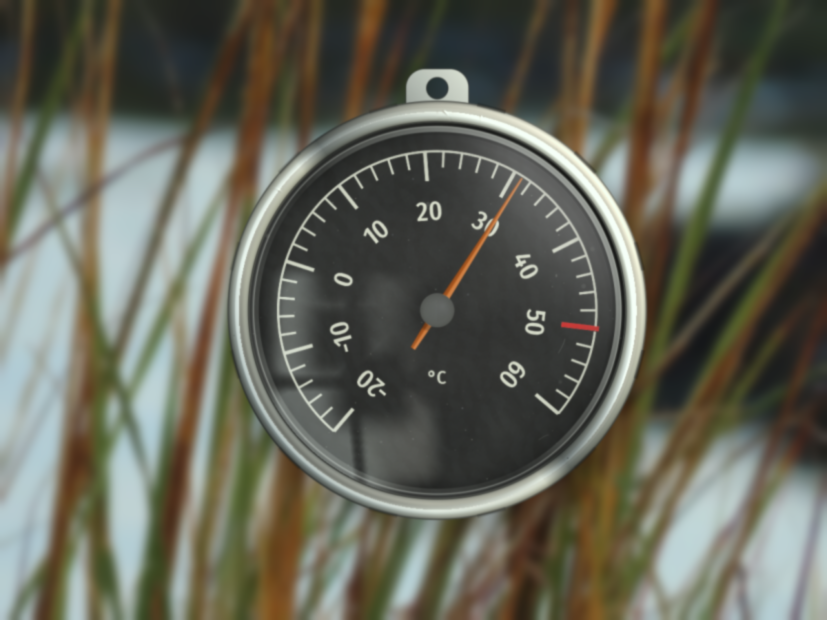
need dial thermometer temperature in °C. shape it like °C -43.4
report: °C 31
